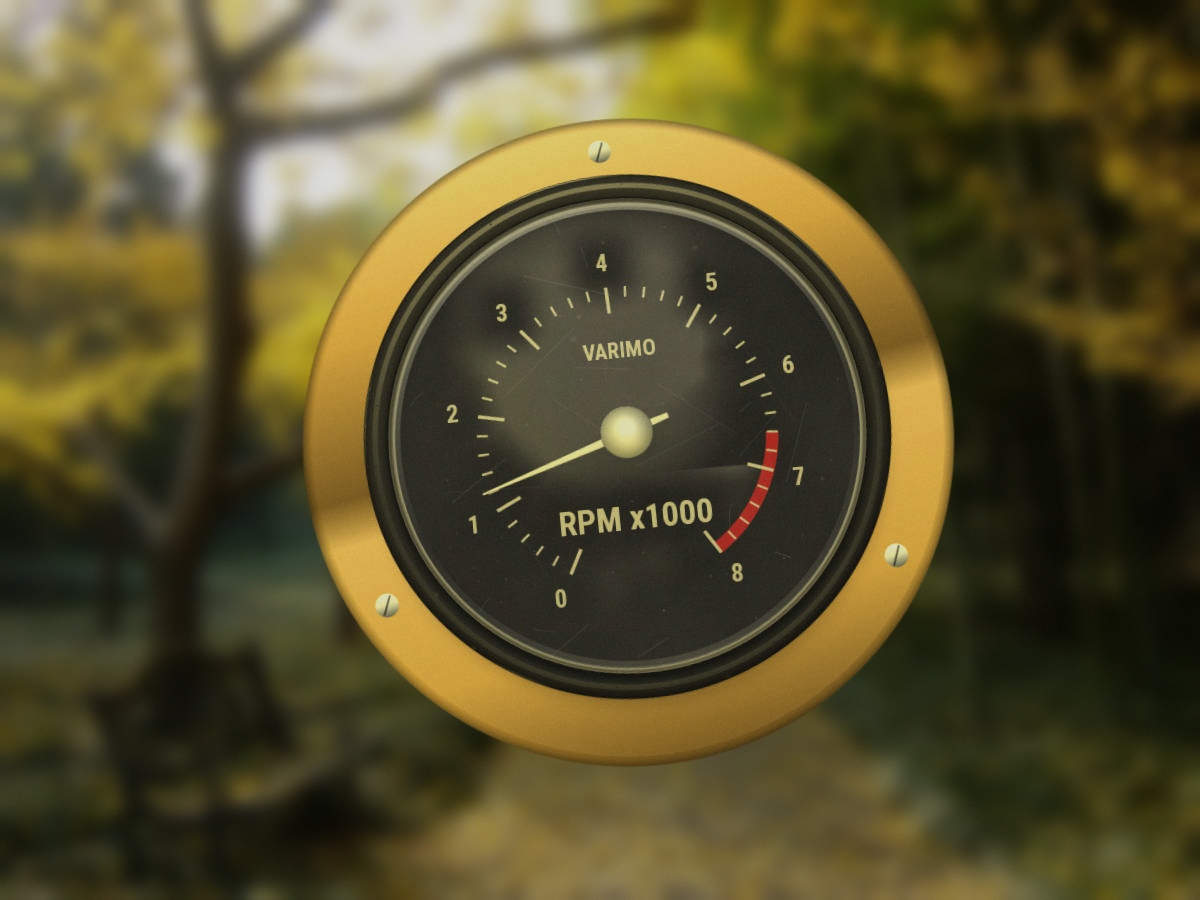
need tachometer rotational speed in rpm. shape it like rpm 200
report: rpm 1200
